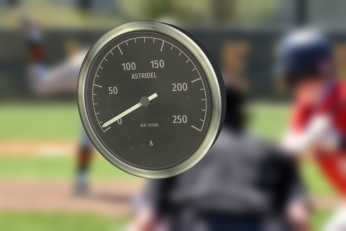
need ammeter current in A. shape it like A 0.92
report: A 5
